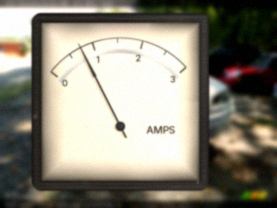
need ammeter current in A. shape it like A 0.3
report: A 0.75
